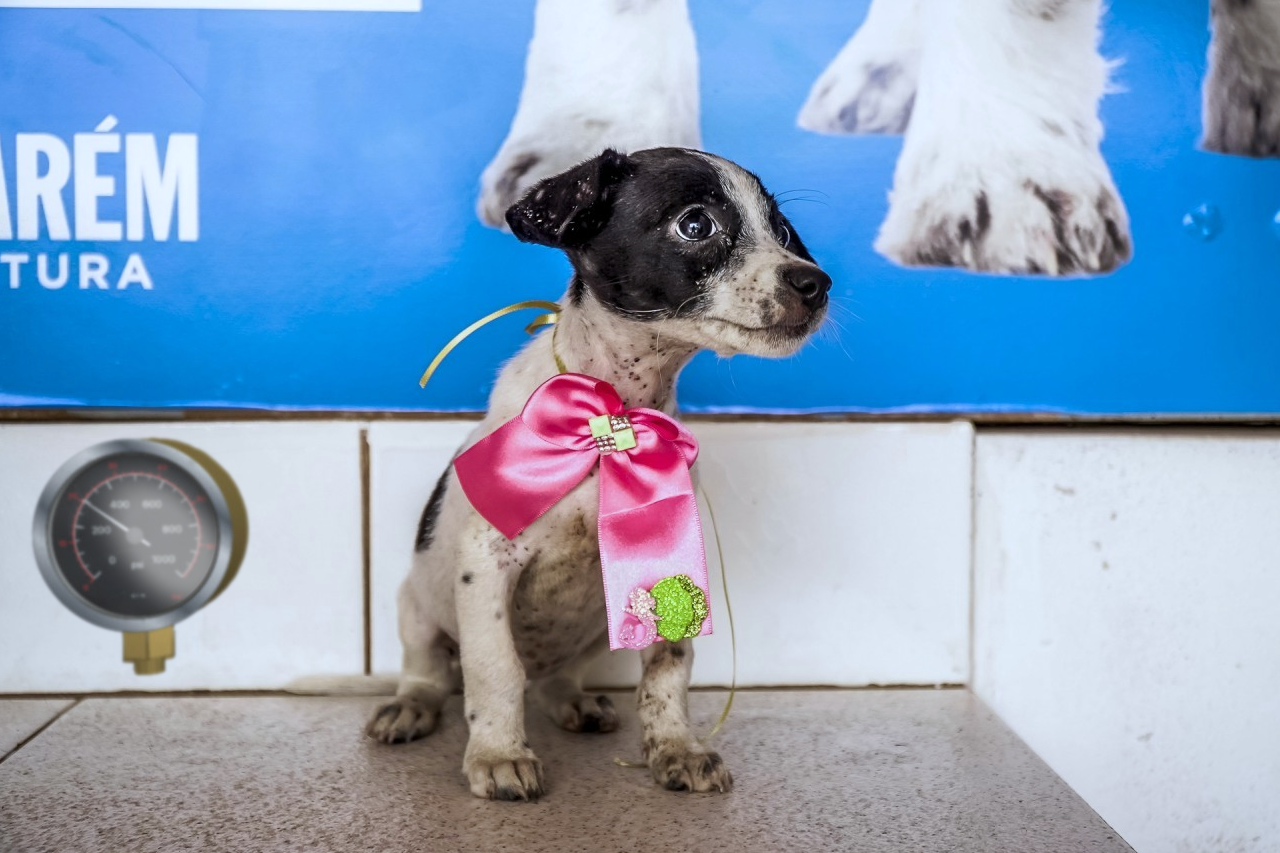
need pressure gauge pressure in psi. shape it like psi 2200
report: psi 300
